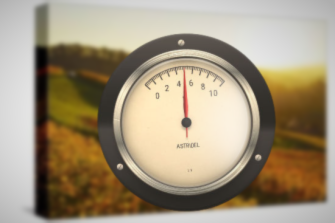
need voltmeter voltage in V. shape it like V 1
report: V 5
